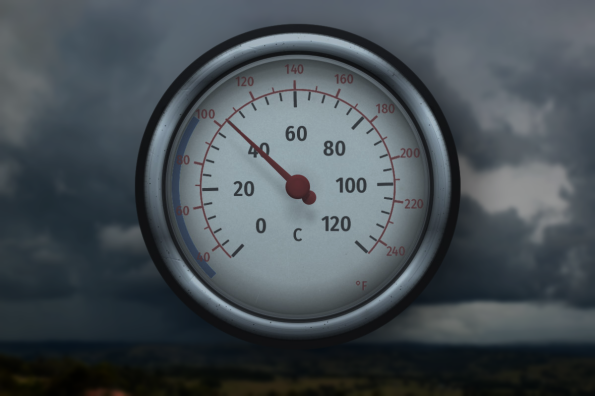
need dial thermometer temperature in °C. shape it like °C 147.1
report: °C 40
